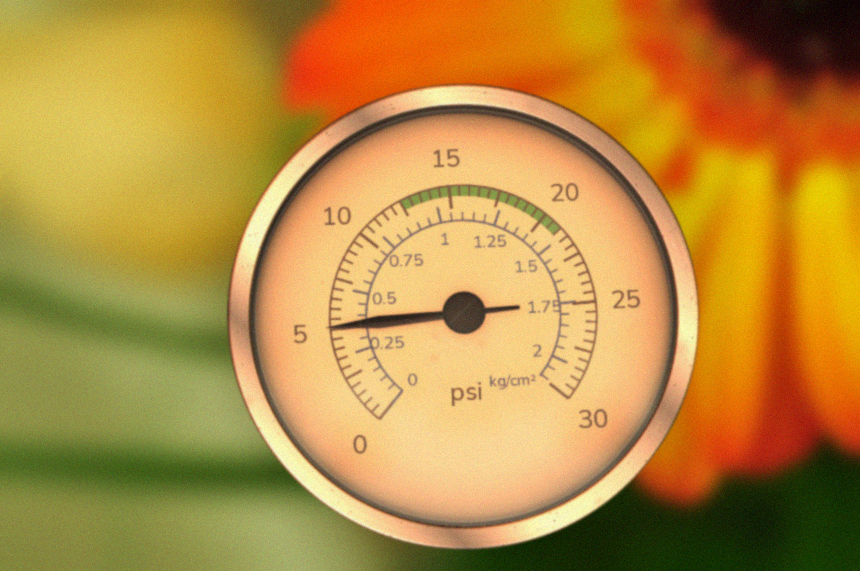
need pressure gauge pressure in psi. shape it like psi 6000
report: psi 5
